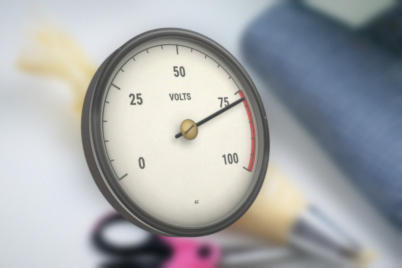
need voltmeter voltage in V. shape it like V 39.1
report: V 77.5
